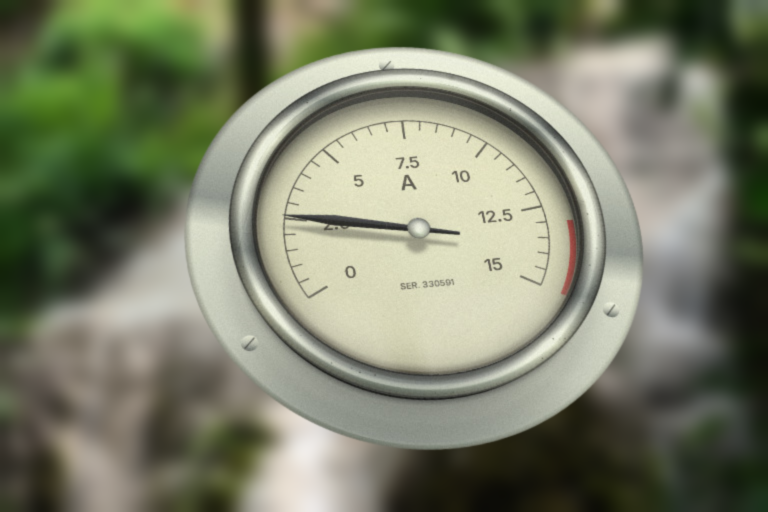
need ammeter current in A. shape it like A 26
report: A 2.5
